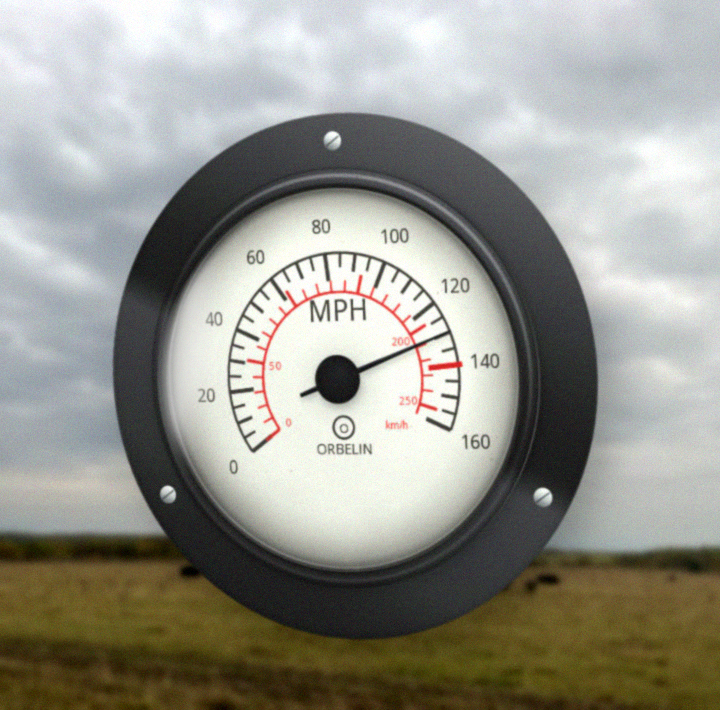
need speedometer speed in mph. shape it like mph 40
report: mph 130
